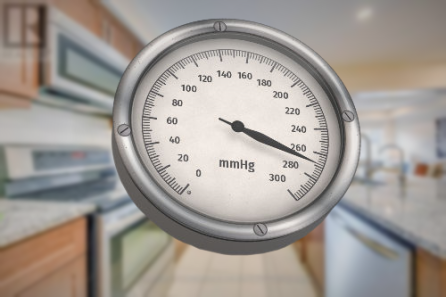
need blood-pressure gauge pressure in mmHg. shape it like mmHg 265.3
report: mmHg 270
